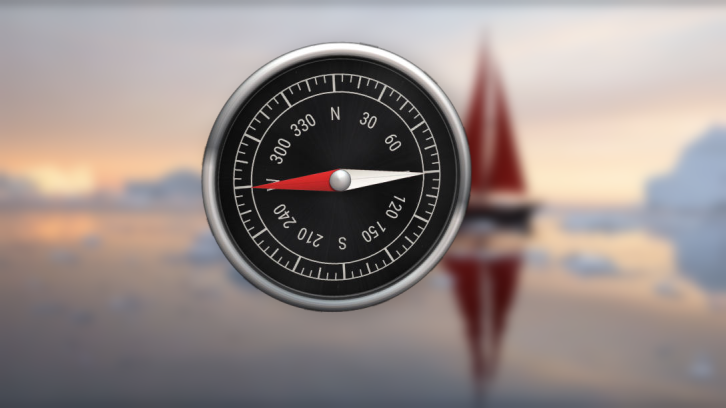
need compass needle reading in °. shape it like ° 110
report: ° 270
